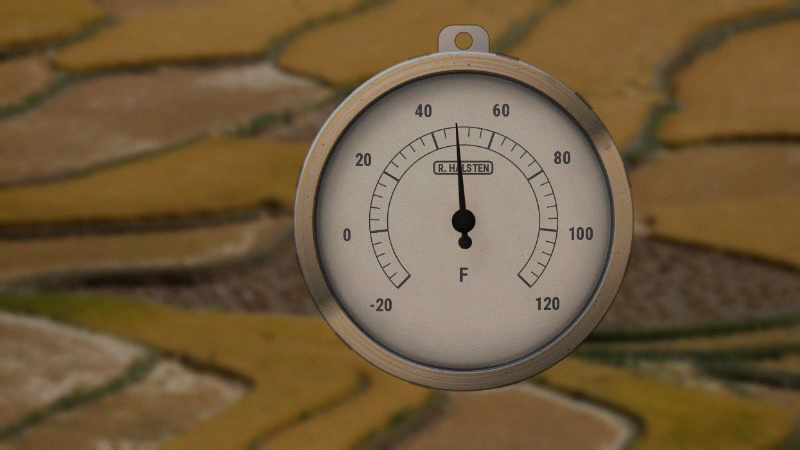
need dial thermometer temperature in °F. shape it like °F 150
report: °F 48
